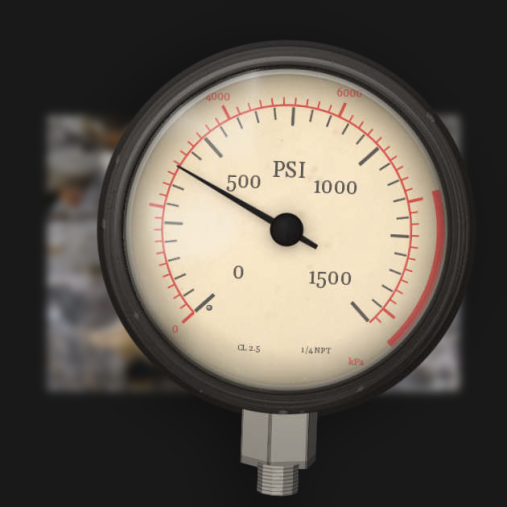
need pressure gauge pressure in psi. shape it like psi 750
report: psi 400
